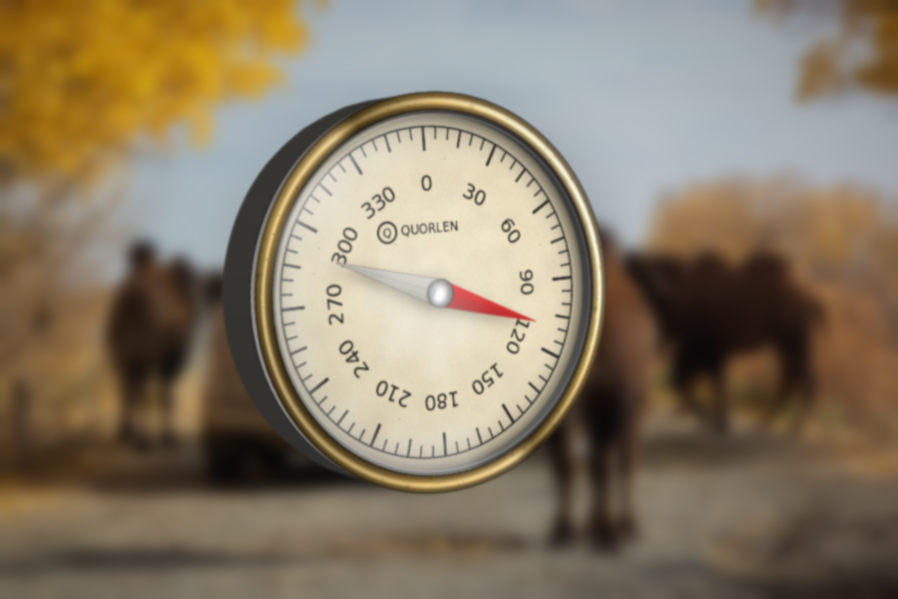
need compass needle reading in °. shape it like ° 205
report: ° 110
